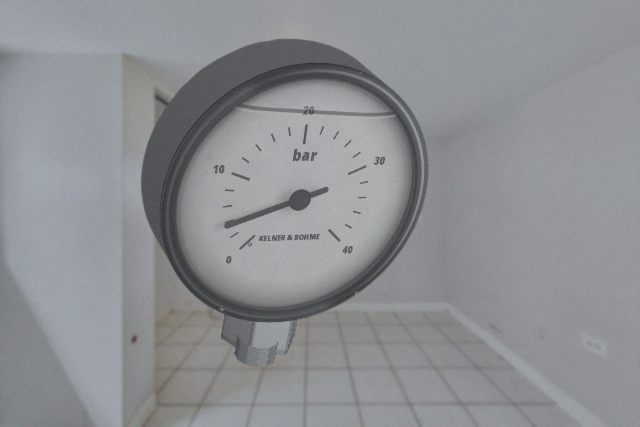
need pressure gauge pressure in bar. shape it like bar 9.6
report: bar 4
